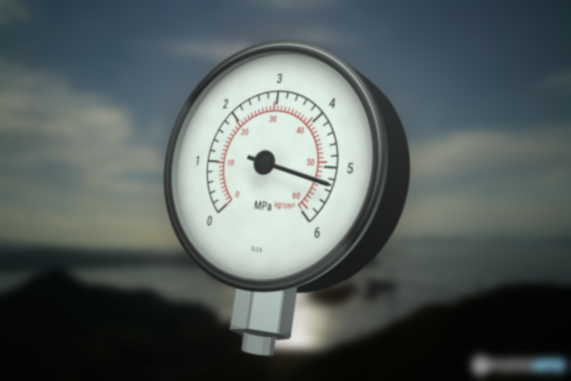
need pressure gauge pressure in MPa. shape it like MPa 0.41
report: MPa 5.3
